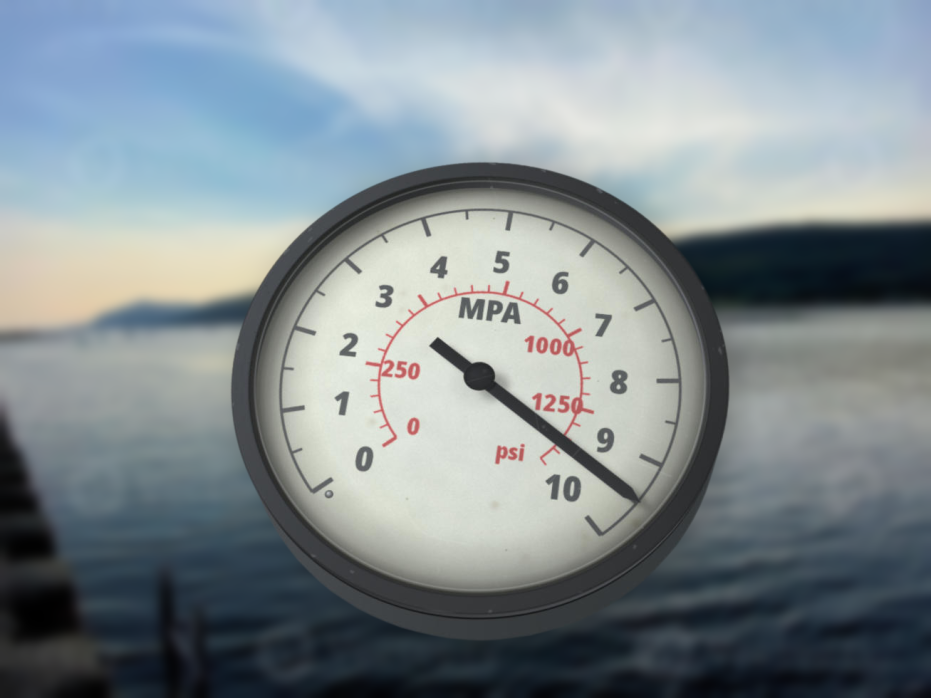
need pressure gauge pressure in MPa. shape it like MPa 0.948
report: MPa 9.5
